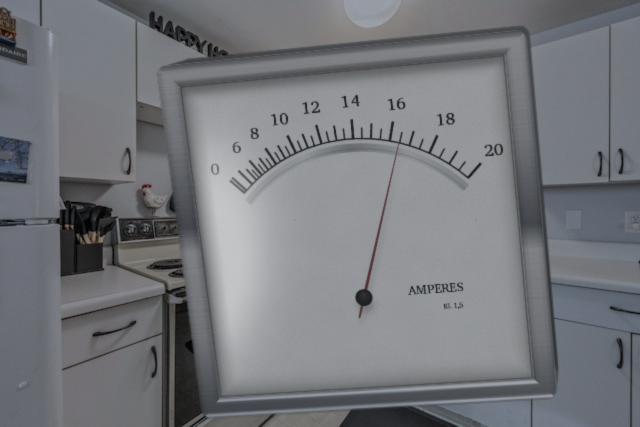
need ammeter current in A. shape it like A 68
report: A 16.5
